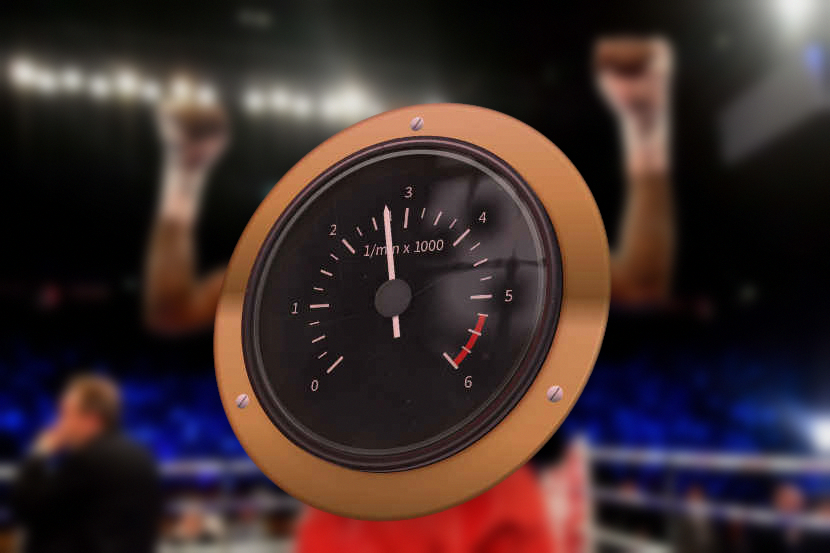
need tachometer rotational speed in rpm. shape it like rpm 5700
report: rpm 2750
